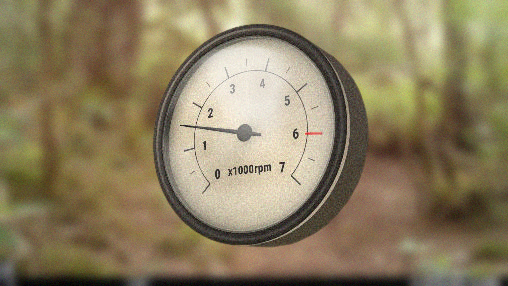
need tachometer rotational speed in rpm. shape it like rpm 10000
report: rpm 1500
